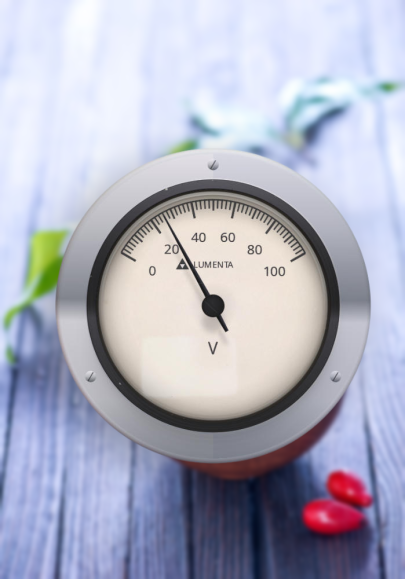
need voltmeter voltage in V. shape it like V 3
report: V 26
